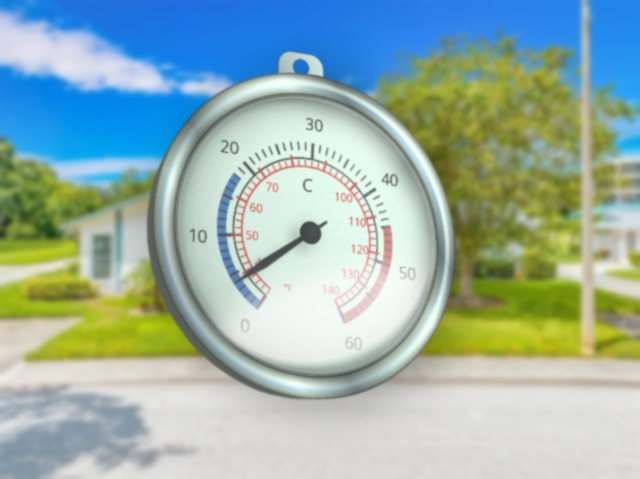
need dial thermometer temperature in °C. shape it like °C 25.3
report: °C 4
